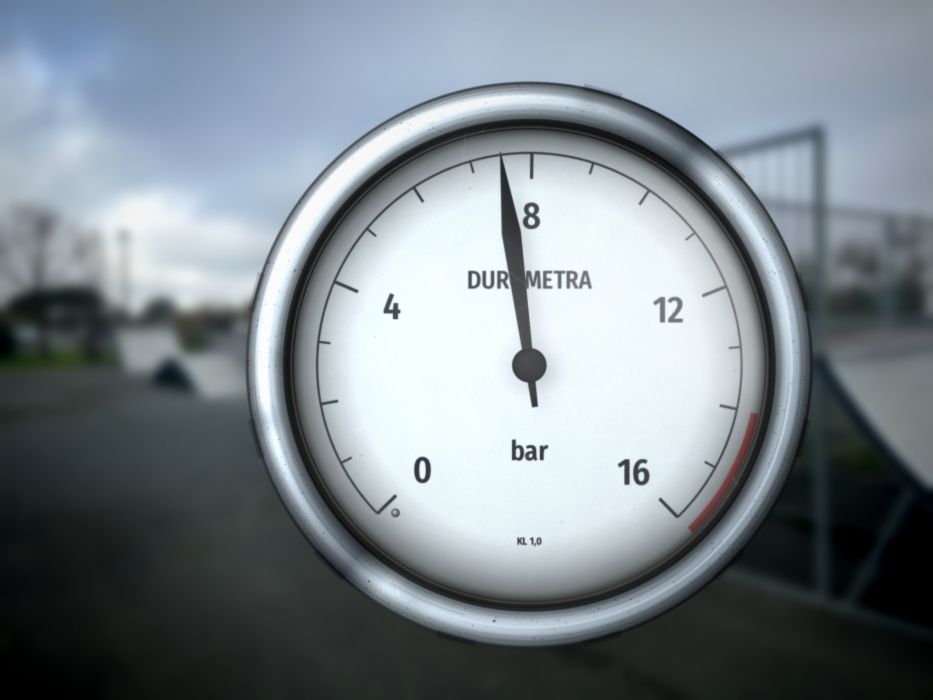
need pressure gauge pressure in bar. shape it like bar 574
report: bar 7.5
